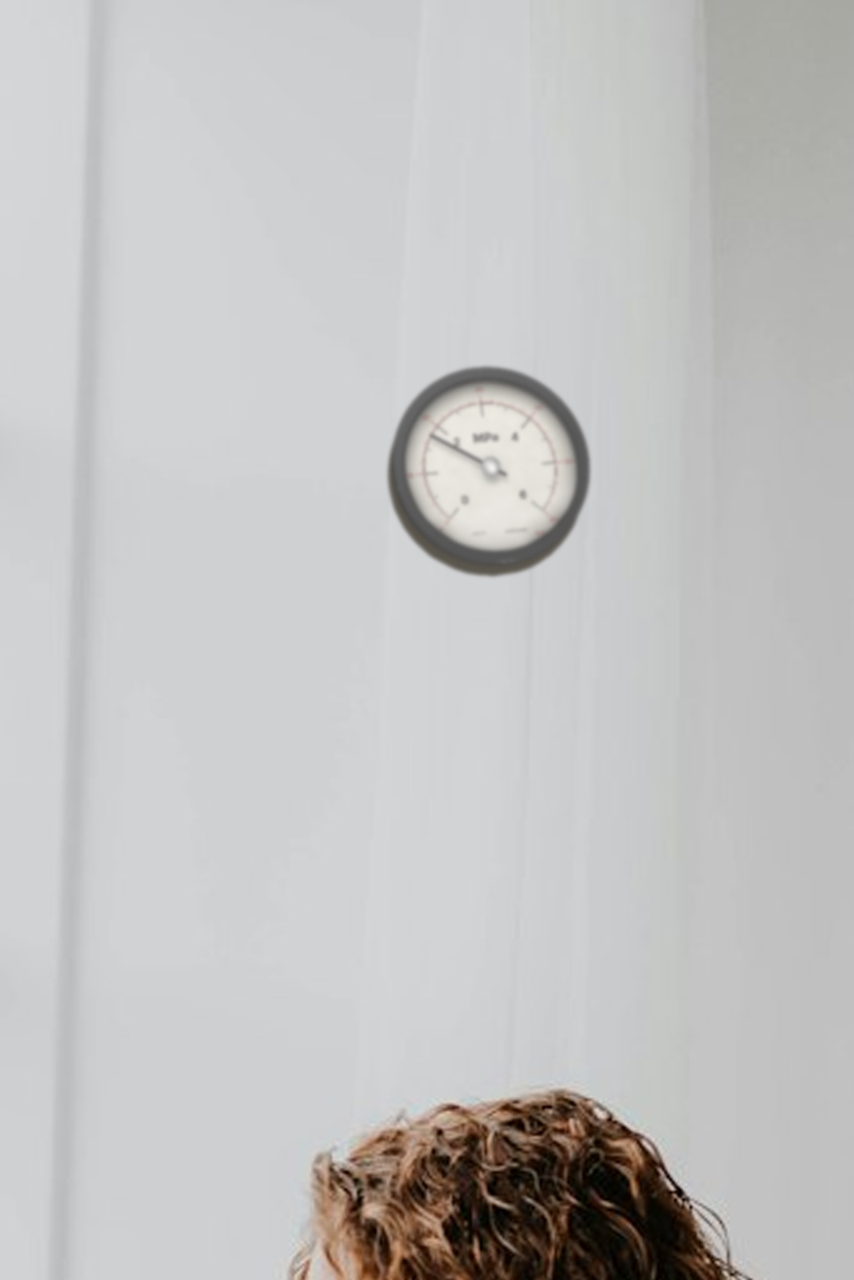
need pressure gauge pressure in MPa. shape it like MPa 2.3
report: MPa 1.75
